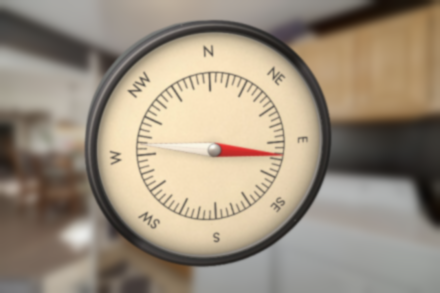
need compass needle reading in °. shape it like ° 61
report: ° 100
